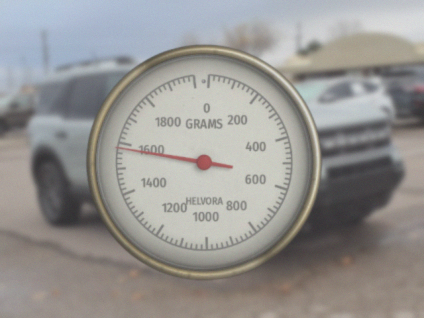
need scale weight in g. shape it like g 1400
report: g 1580
